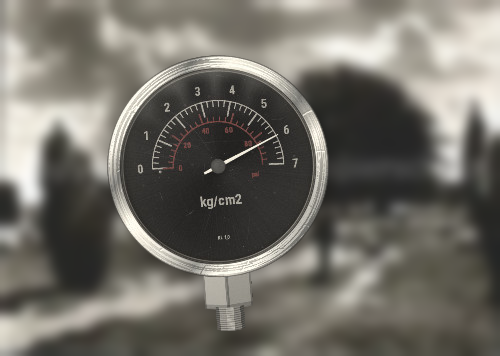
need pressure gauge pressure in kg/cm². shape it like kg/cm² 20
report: kg/cm² 6
